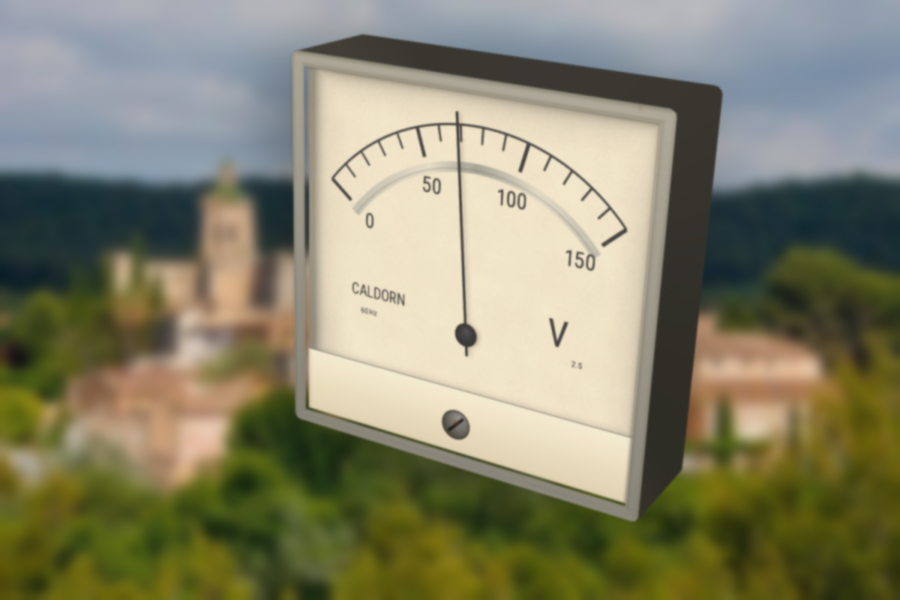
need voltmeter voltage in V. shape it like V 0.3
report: V 70
